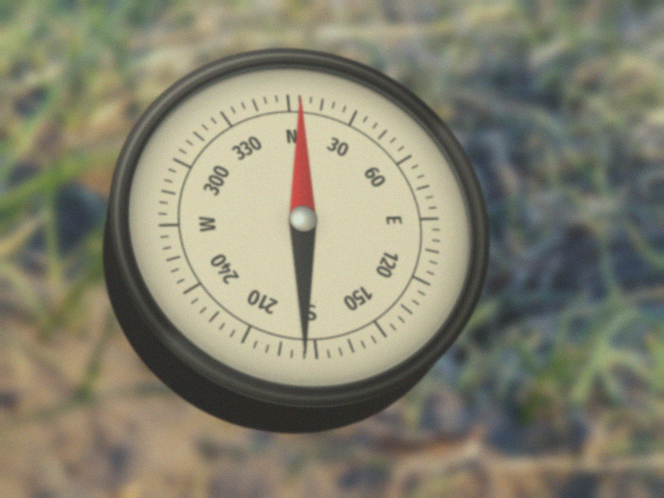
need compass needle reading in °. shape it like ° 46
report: ° 5
